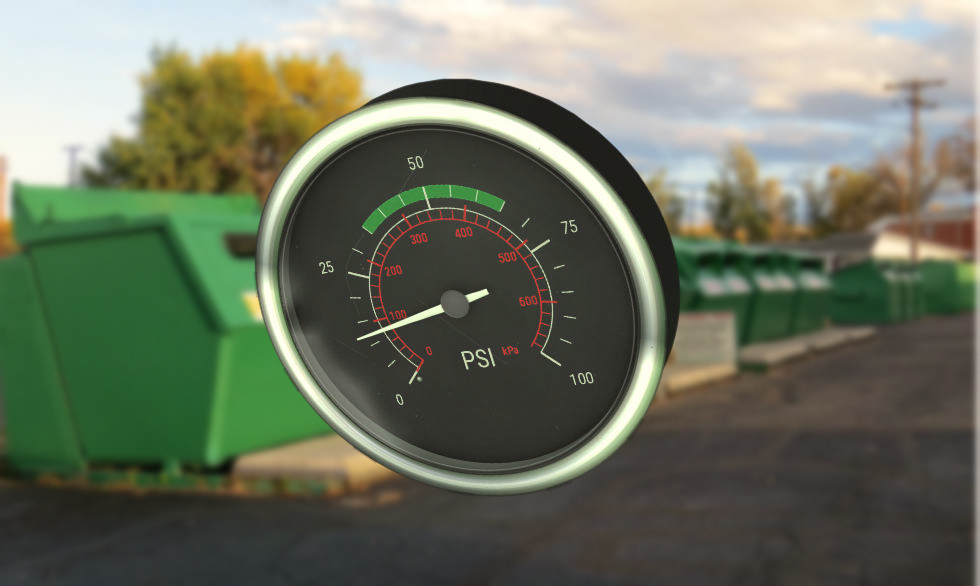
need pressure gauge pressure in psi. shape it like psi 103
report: psi 12.5
